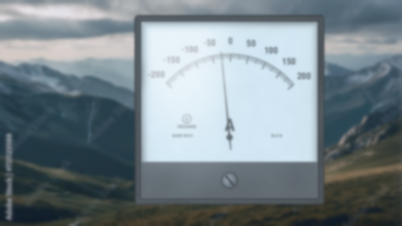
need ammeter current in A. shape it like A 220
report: A -25
